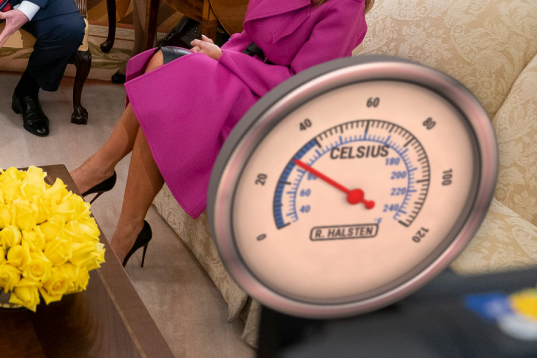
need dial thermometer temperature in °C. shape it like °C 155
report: °C 30
